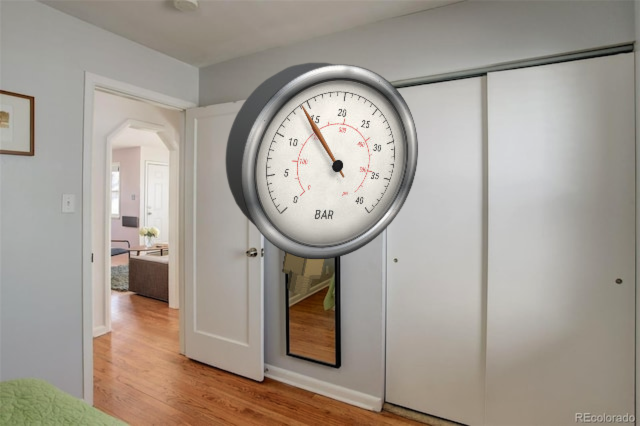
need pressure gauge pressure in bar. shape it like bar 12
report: bar 14
